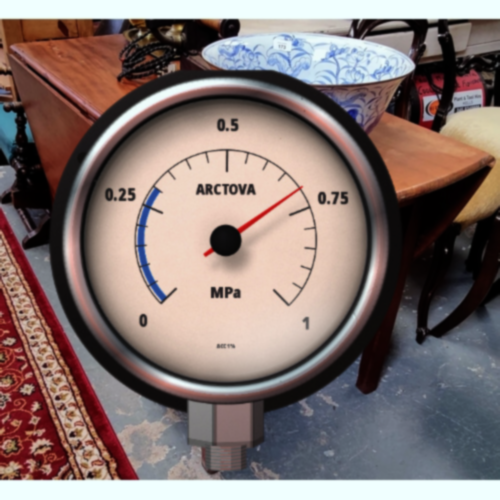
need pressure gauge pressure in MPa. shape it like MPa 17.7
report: MPa 0.7
